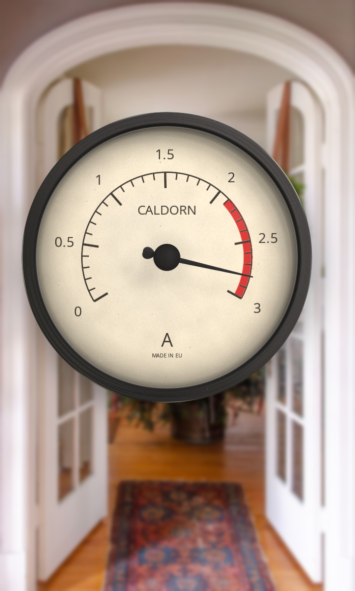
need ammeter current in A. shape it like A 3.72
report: A 2.8
